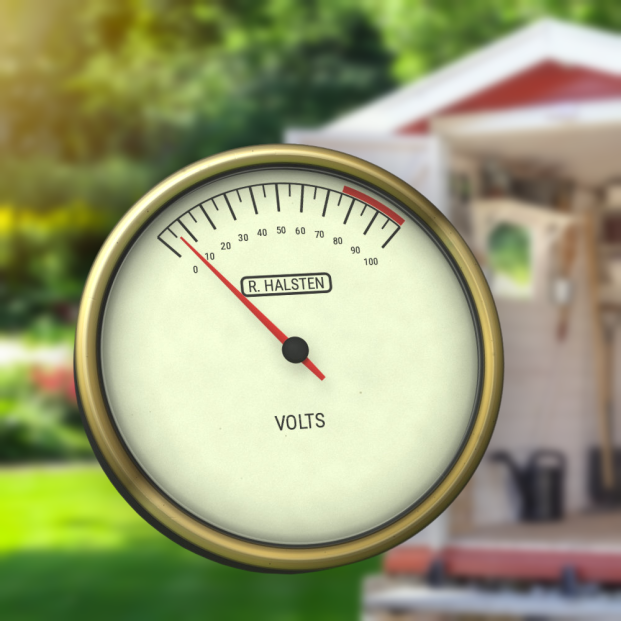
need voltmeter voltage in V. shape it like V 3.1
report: V 5
